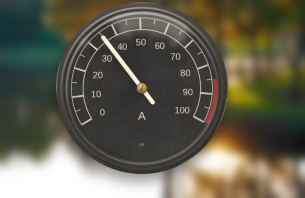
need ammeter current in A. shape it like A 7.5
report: A 35
